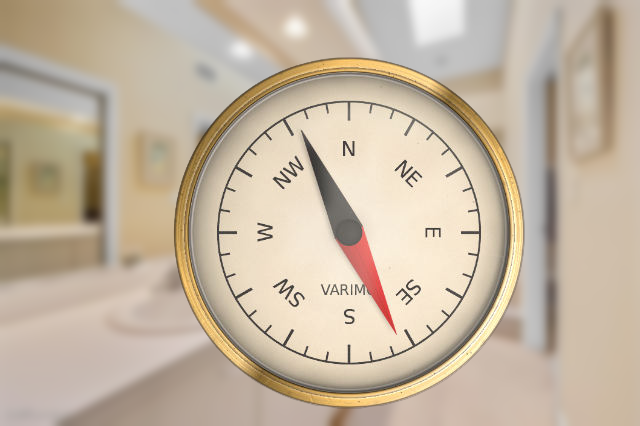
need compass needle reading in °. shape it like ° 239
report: ° 155
